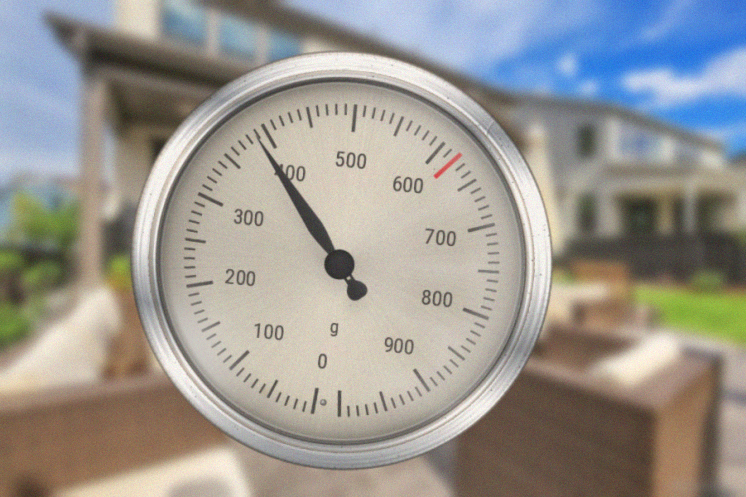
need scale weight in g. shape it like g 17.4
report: g 390
